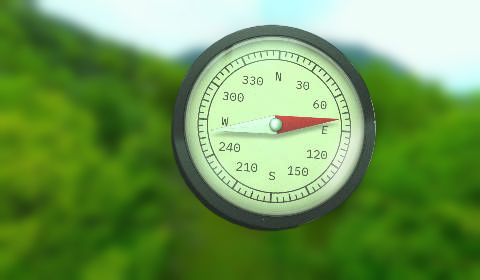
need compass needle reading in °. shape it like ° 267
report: ° 80
